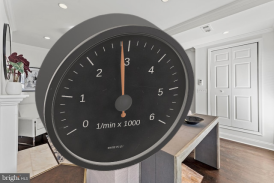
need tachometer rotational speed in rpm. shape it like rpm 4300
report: rpm 2800
